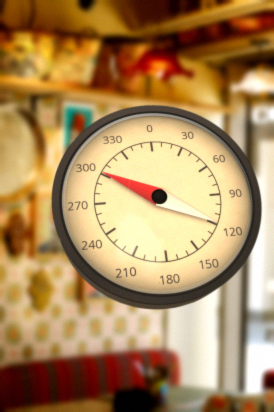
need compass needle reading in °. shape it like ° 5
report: ° 300
